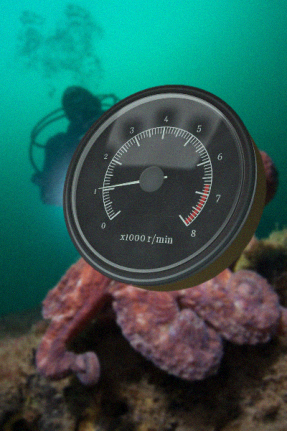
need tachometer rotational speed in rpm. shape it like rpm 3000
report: rpm 1000
